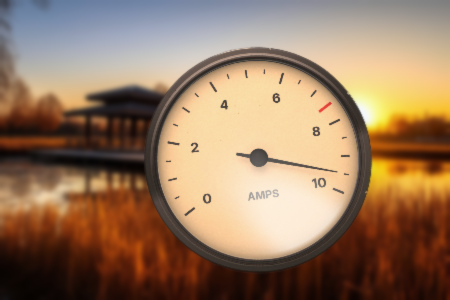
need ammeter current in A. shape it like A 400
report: A 9.5
